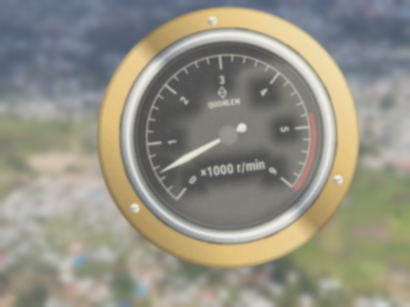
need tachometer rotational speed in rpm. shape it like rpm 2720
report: rpm 500
